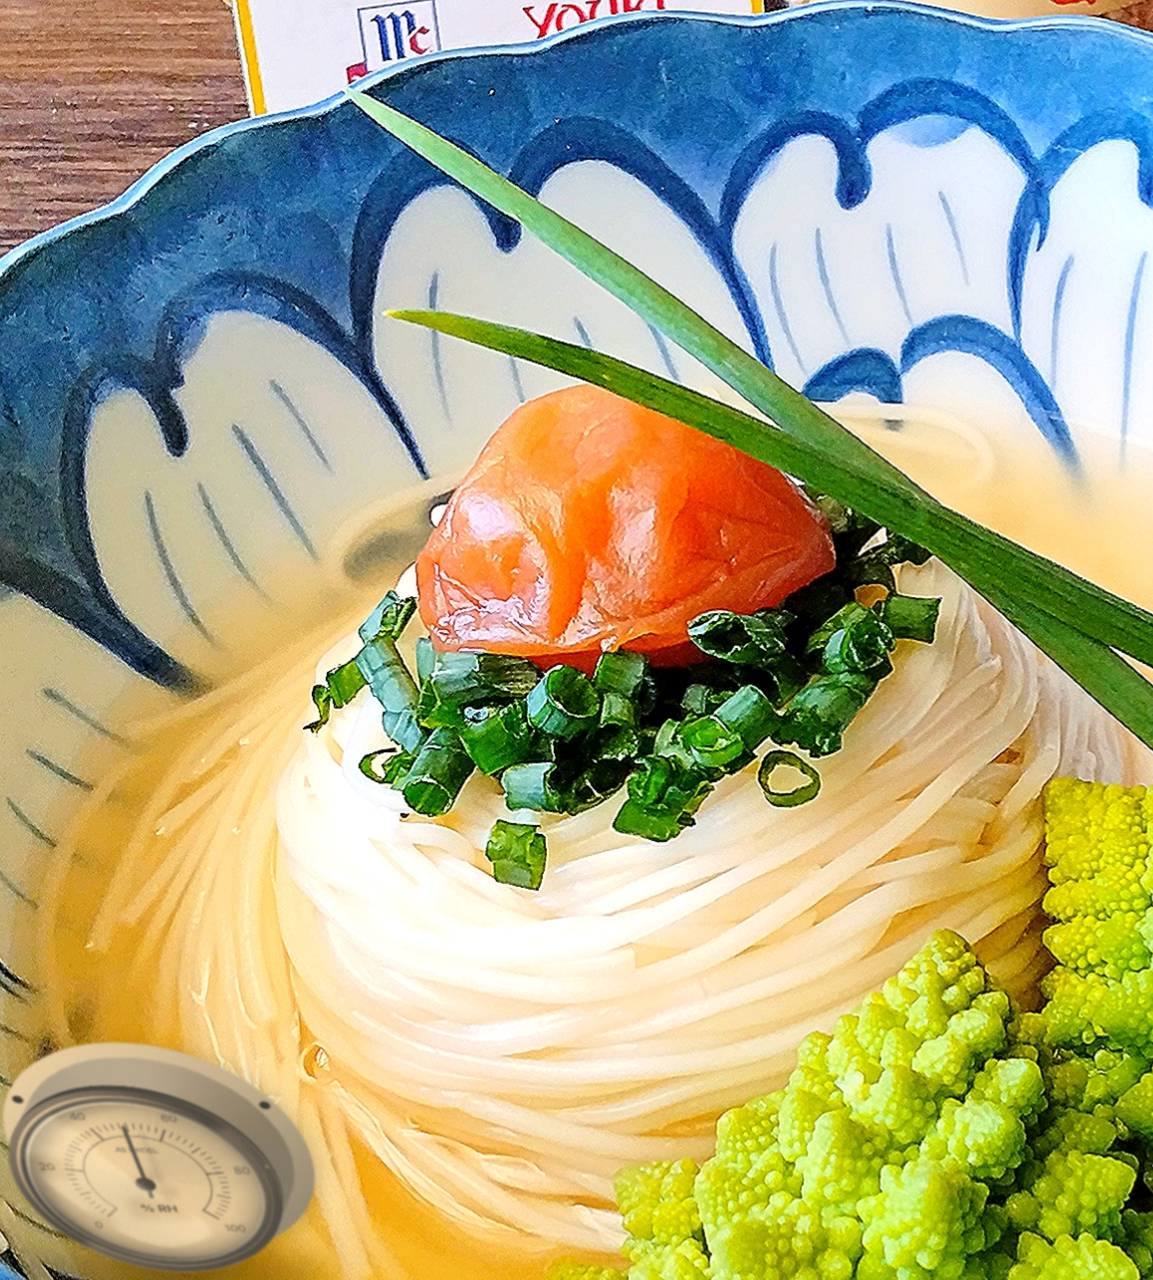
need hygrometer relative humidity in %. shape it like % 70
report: % 50
